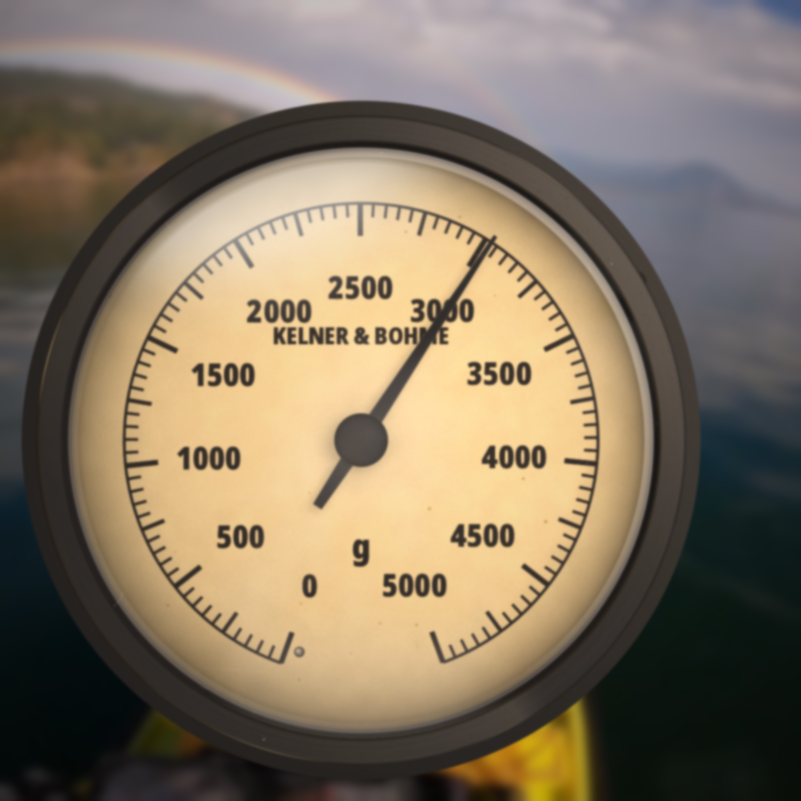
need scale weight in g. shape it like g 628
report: g 3025
